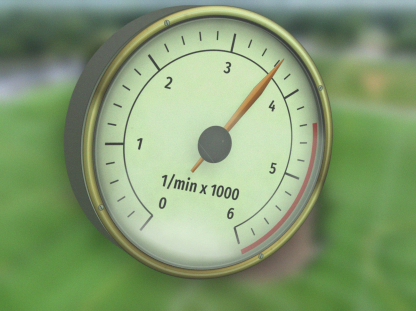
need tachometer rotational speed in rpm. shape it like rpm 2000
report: rpm 3600
